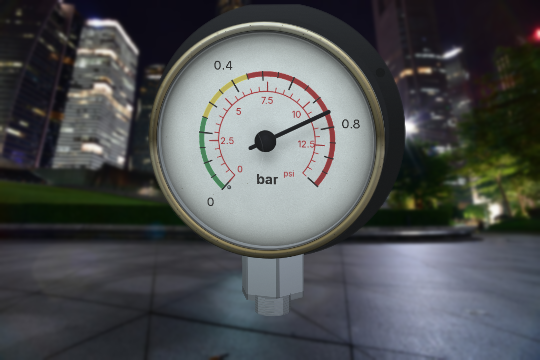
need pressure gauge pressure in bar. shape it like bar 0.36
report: bar 0.75
